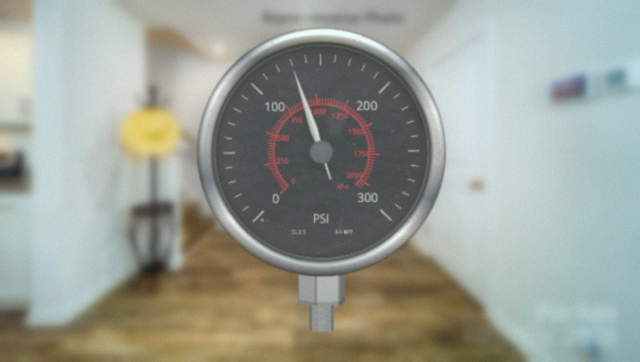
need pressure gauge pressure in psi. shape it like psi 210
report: psi 130
